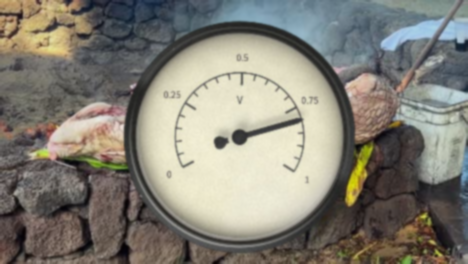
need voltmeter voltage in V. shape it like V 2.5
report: V 0.8
